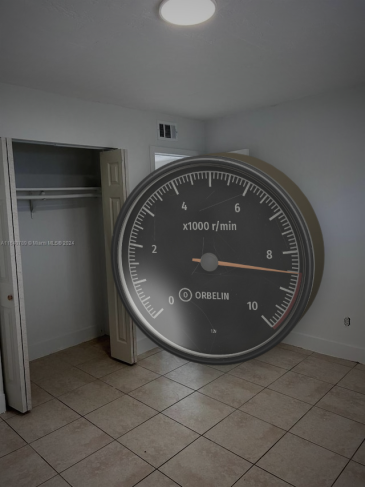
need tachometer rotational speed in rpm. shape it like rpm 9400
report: rpm 8500
